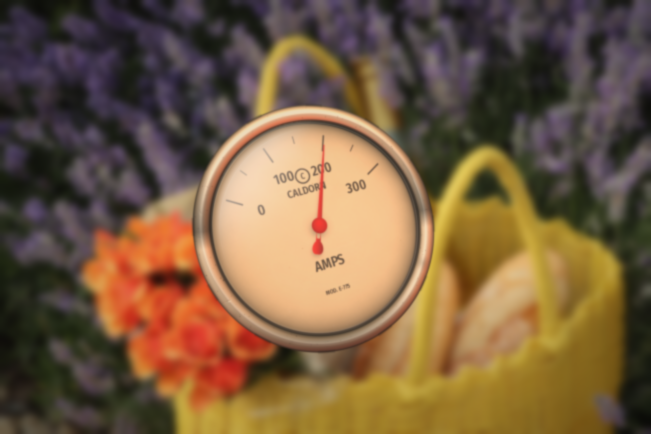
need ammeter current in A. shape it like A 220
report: A 200
